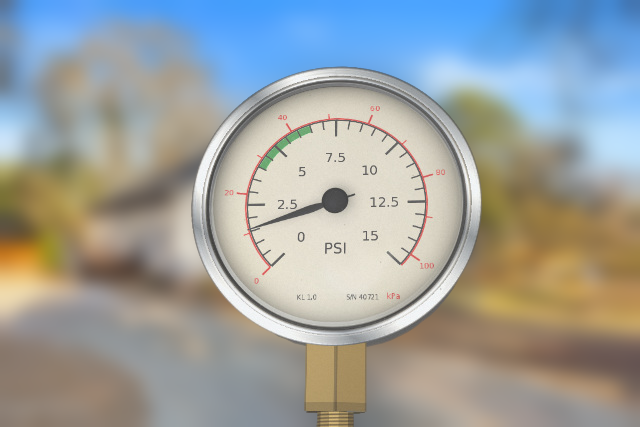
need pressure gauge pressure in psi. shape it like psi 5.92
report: psi 1.5
